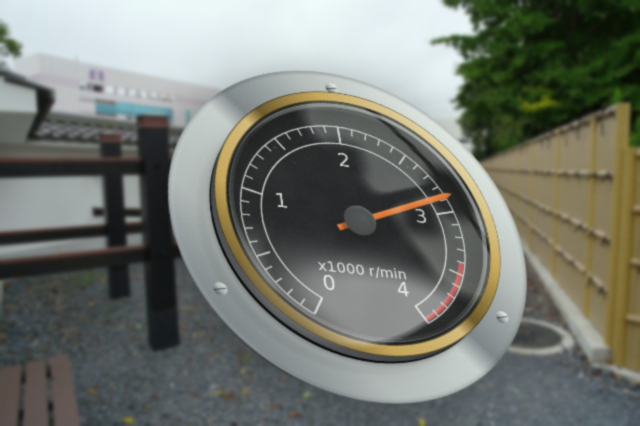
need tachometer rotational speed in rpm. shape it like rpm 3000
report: rpm 2900
